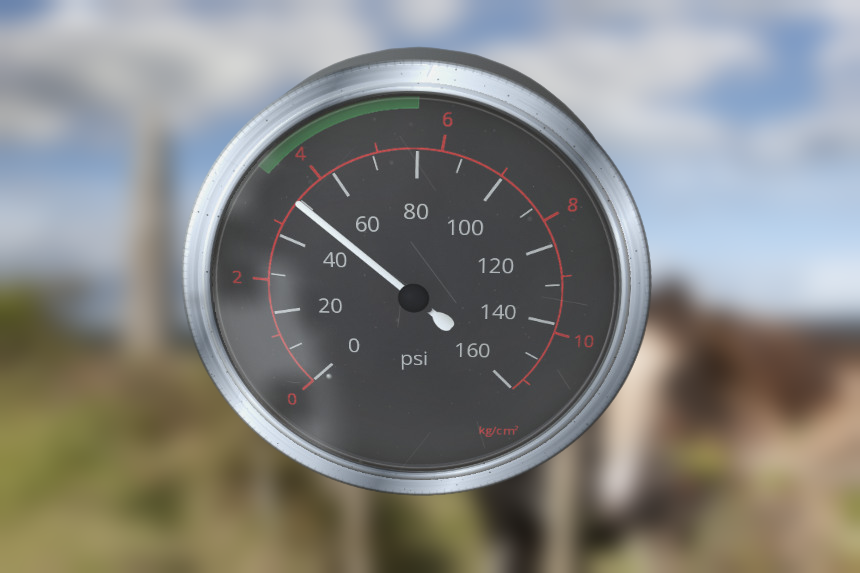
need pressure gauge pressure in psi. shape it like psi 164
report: psi 50
